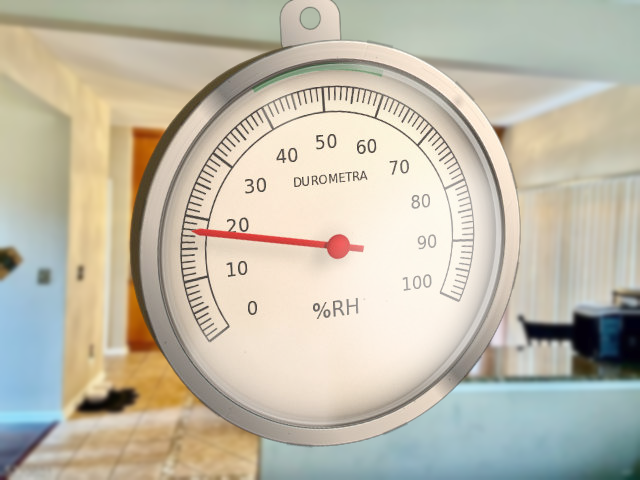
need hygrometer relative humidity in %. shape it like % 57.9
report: % 18
